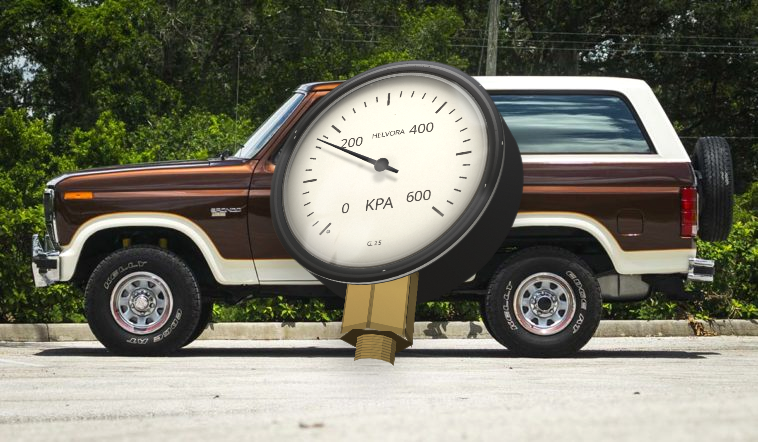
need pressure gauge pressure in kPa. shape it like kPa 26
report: kPa 170
